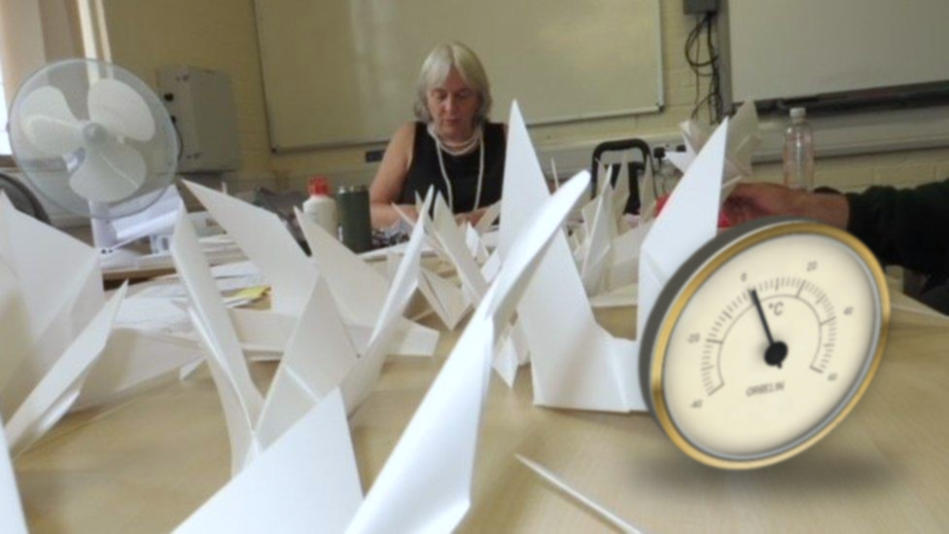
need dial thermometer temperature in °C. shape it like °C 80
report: °C 0
